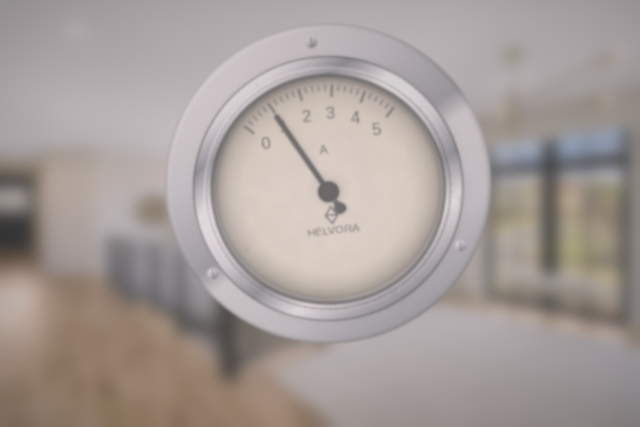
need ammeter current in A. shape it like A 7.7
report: A 1
